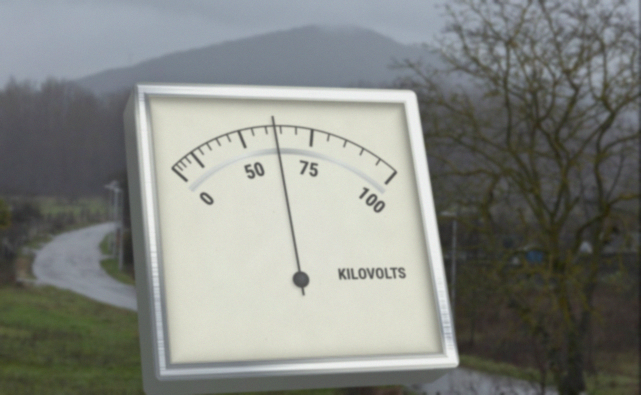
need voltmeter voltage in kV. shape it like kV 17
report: kV 62.5
